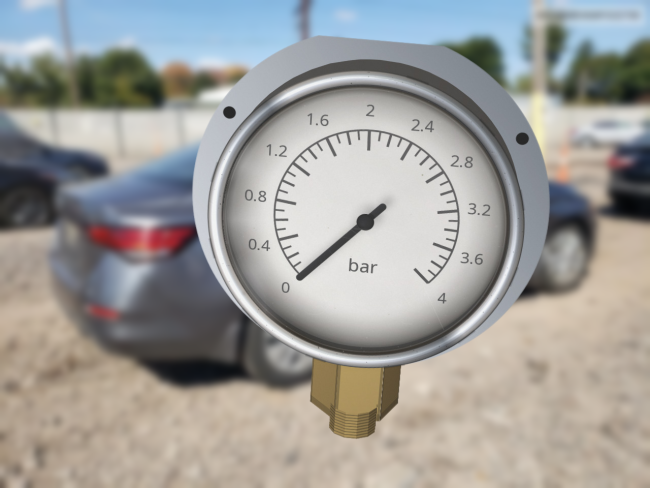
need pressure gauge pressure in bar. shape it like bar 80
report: bar 0
